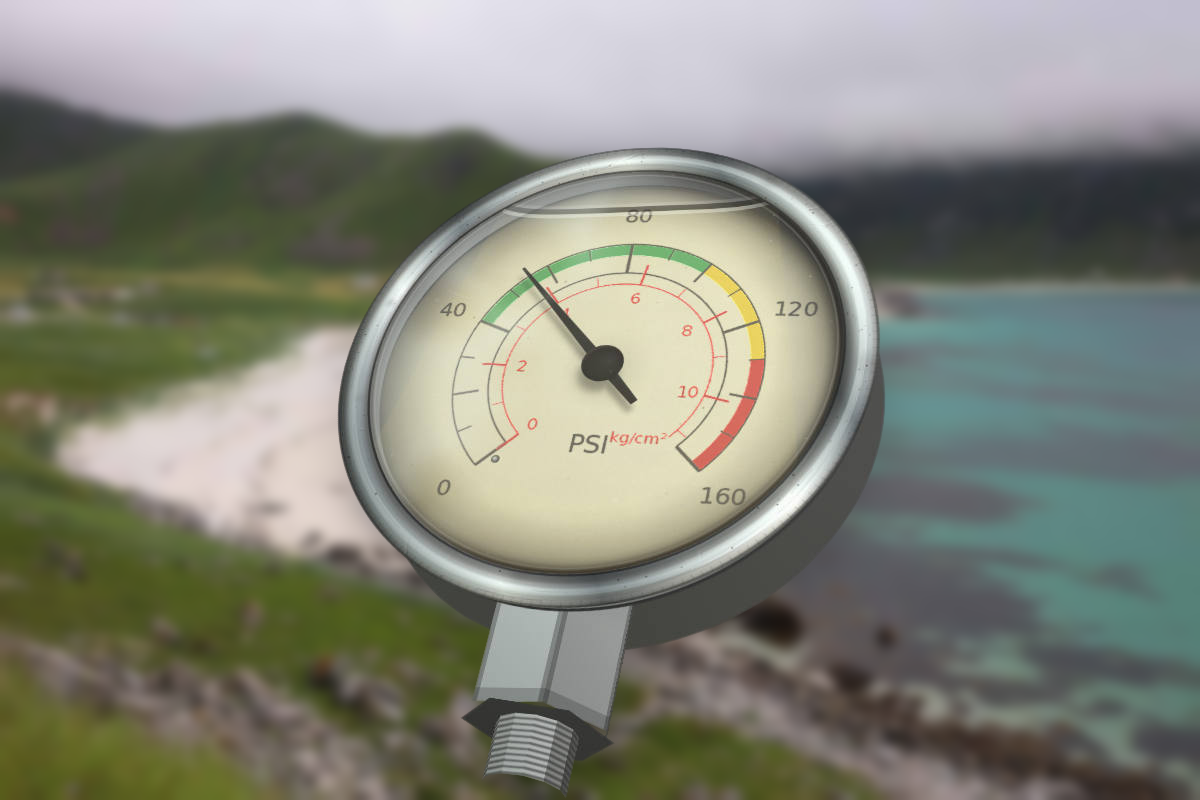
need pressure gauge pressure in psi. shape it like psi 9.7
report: psi 55
